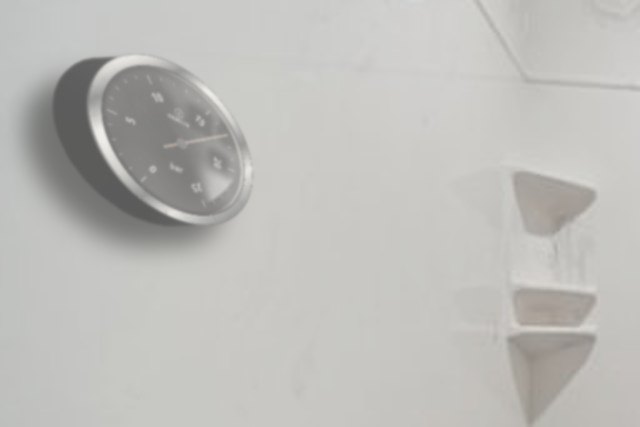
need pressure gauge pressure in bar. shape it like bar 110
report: bar 17
